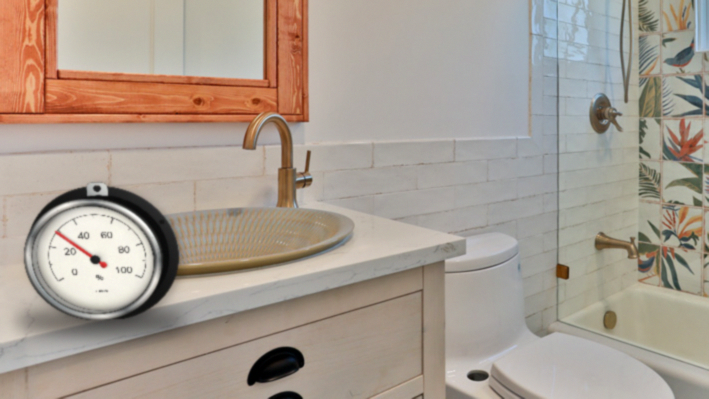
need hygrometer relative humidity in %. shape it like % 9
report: % 30
